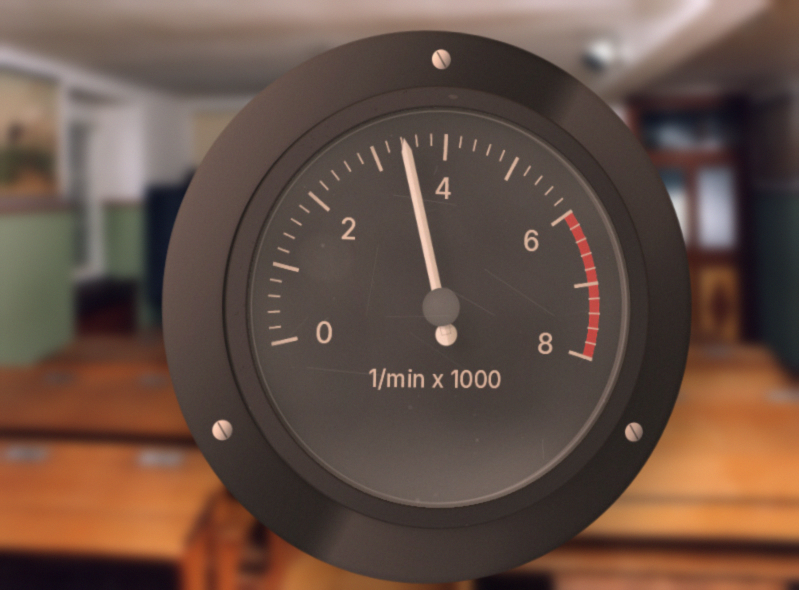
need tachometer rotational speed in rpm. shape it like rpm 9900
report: rpm 3400
